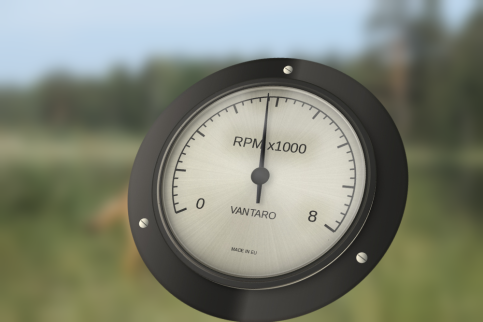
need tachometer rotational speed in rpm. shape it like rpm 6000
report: rpm 3800
